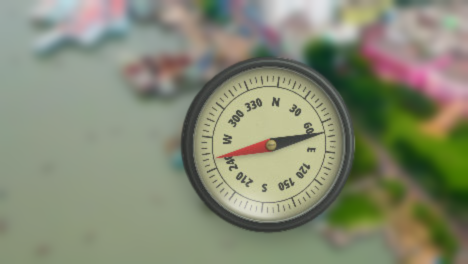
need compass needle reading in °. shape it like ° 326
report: ° 250
